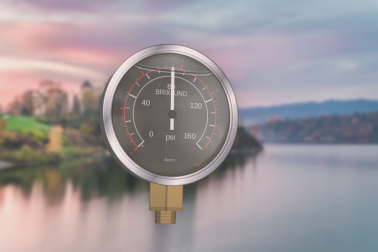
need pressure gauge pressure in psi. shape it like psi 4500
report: psi 80
